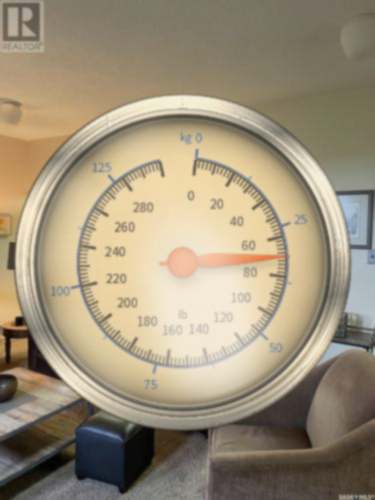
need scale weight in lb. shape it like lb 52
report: lb 70
